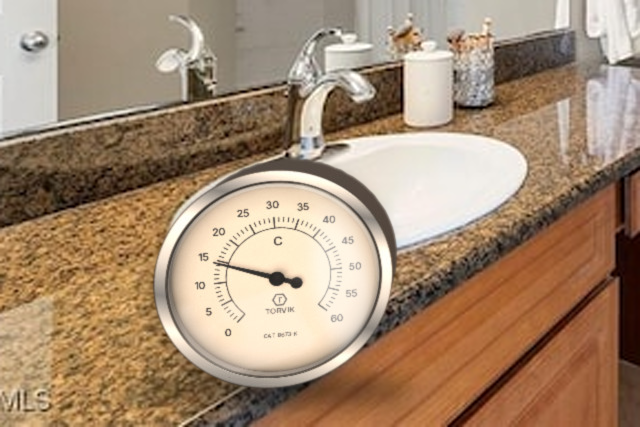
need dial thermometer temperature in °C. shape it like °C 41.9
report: °C 15
